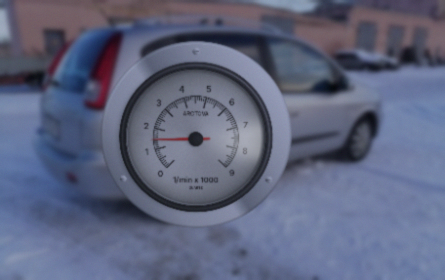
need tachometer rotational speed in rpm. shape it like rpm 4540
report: rpm 1500
